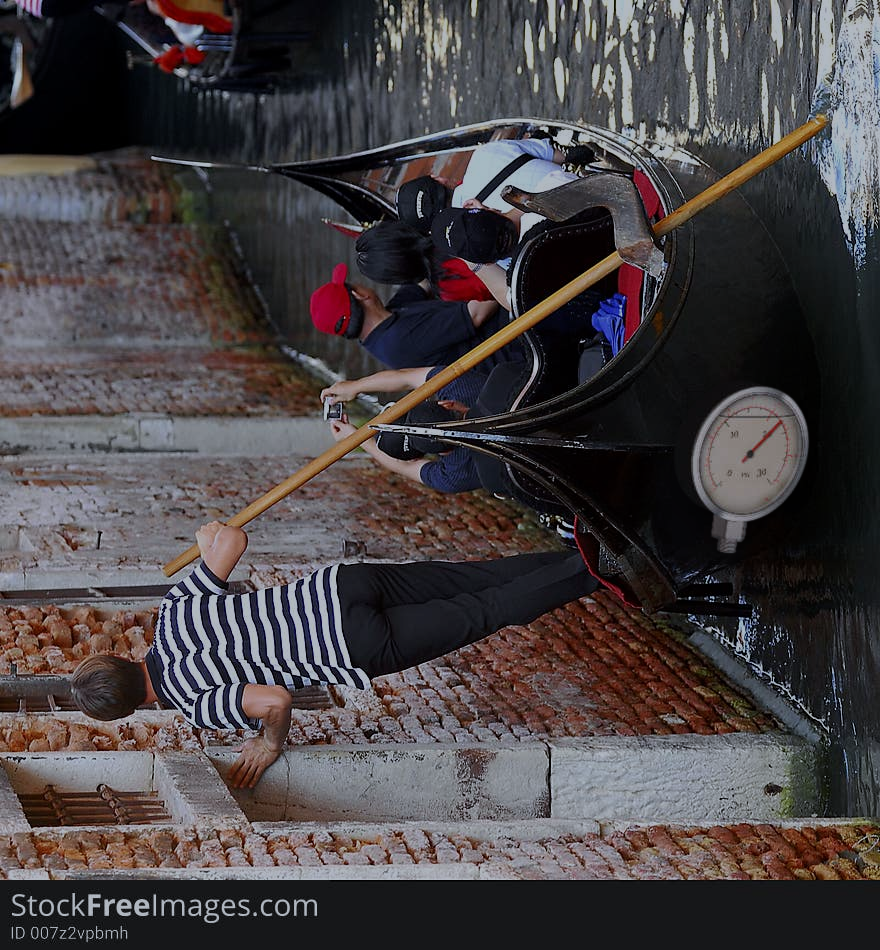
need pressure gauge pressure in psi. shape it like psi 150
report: psi 20
